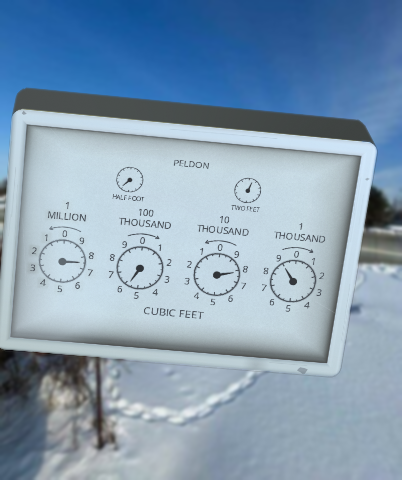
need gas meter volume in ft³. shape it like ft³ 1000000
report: ft³ 757900
